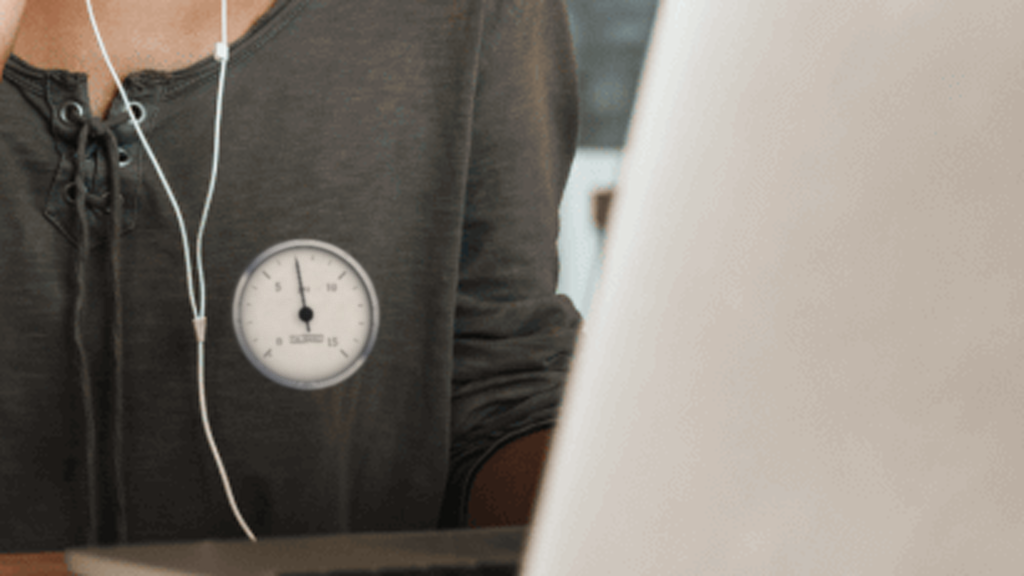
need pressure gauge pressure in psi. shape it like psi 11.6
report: psi 7
